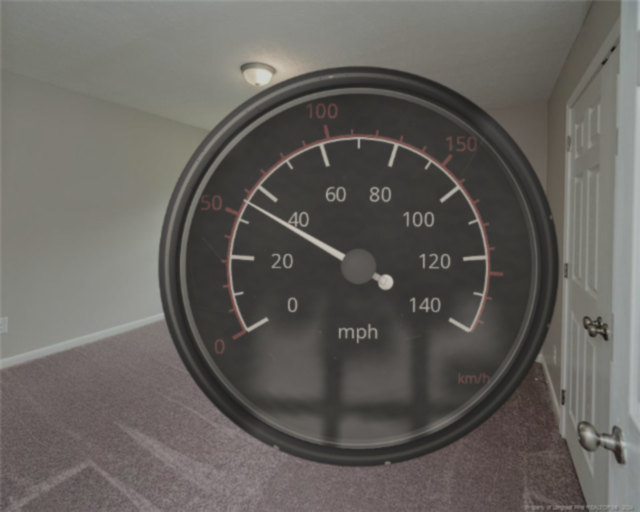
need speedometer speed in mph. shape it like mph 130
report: mph 35
